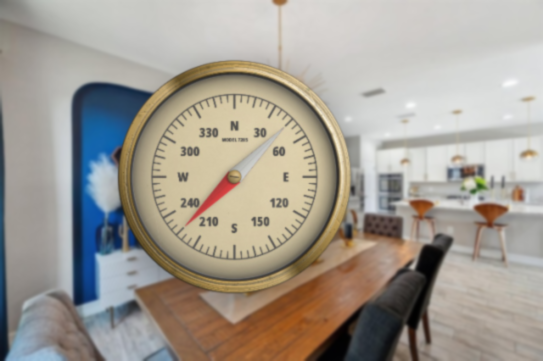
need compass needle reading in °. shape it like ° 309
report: ° 225
